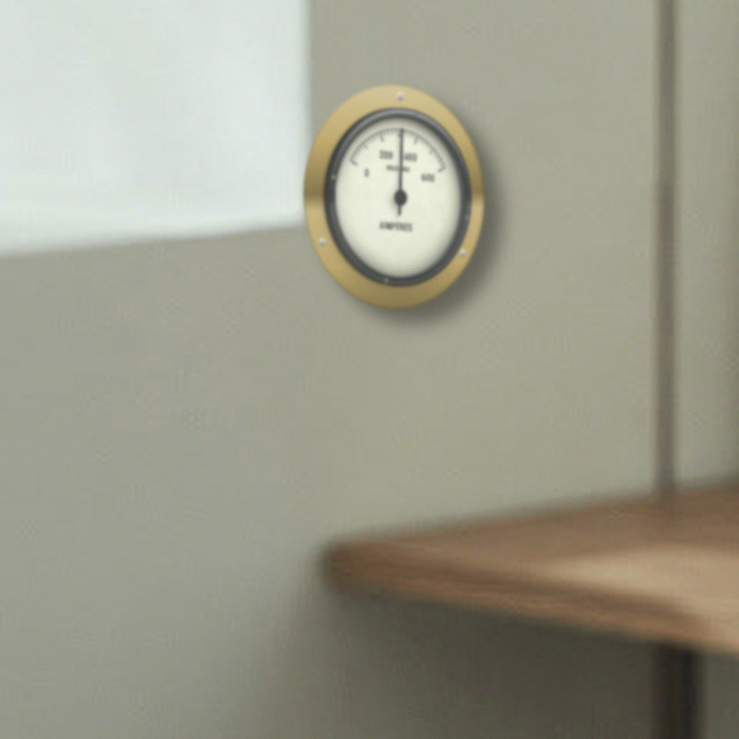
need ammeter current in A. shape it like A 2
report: A 300
